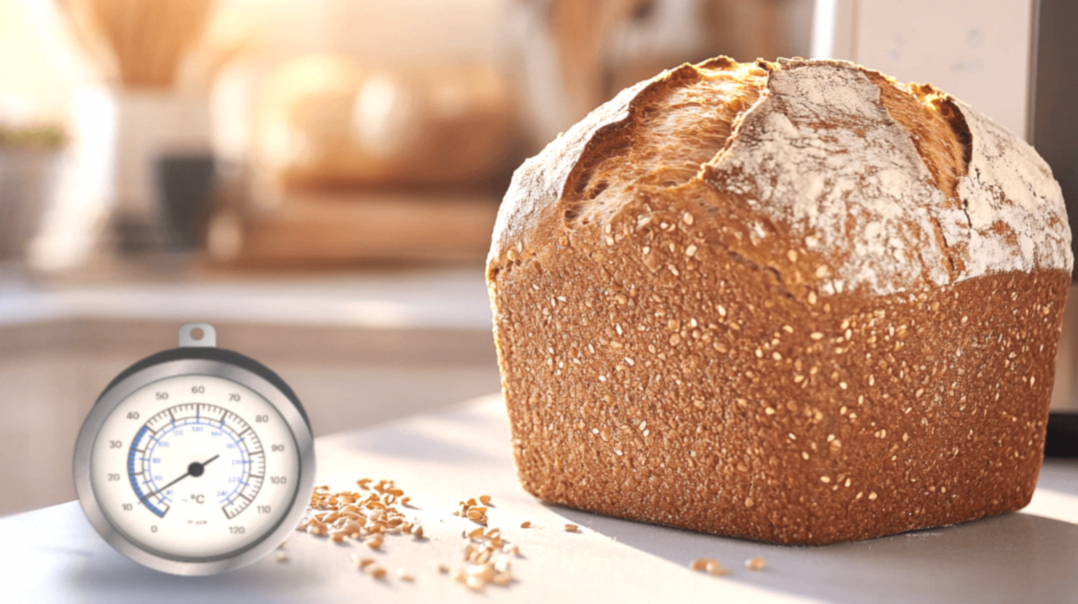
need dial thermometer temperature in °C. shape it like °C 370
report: °C 10
